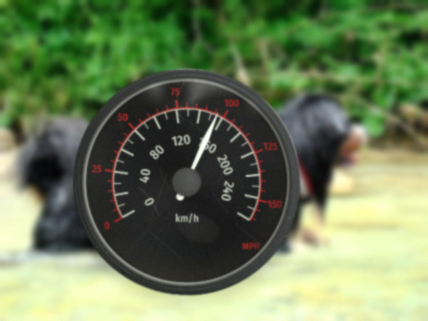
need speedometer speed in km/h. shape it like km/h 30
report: km/h 155
